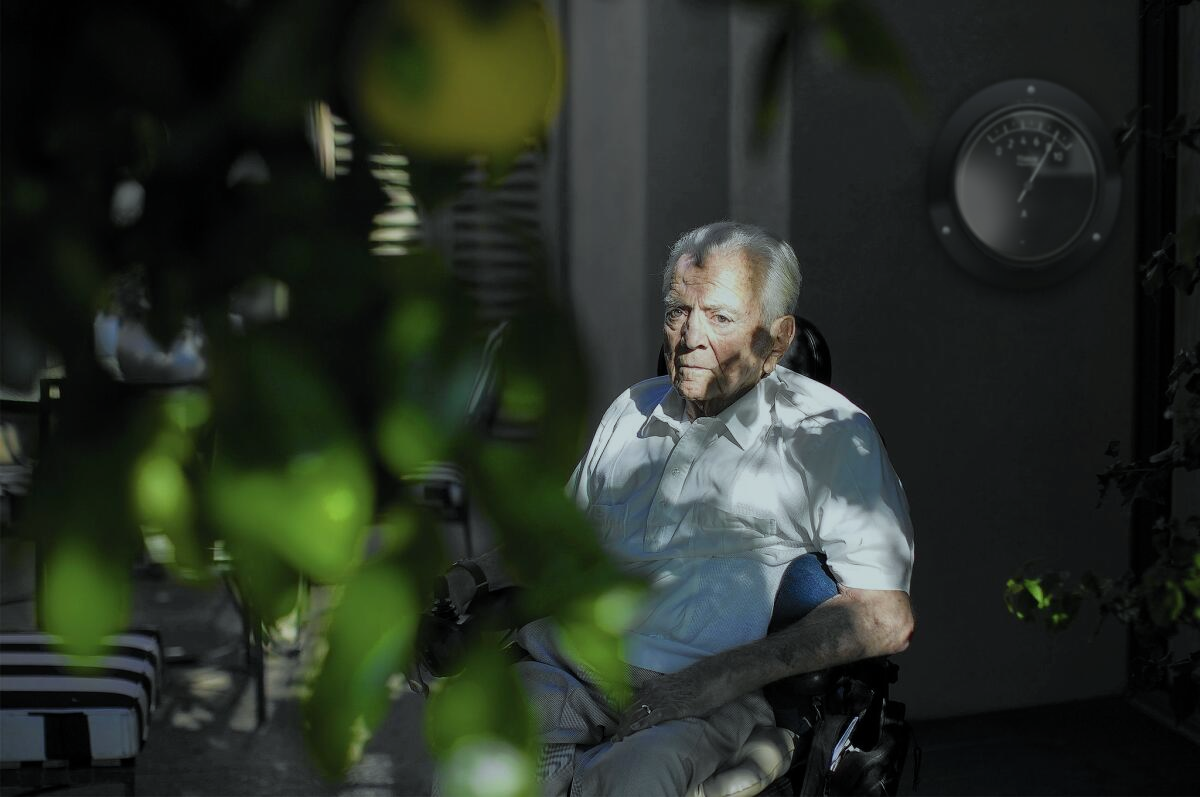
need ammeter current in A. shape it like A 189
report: A 8
